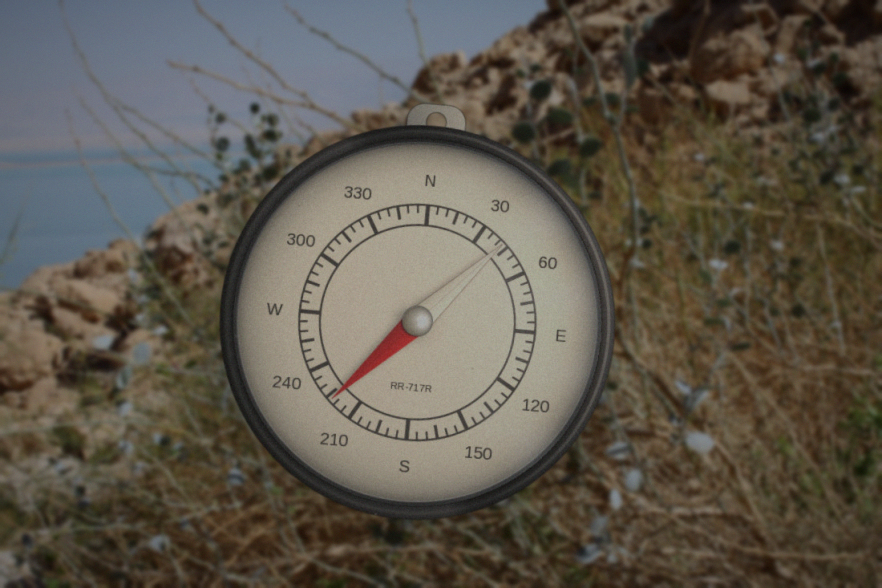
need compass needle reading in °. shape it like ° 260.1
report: ° 222.5
